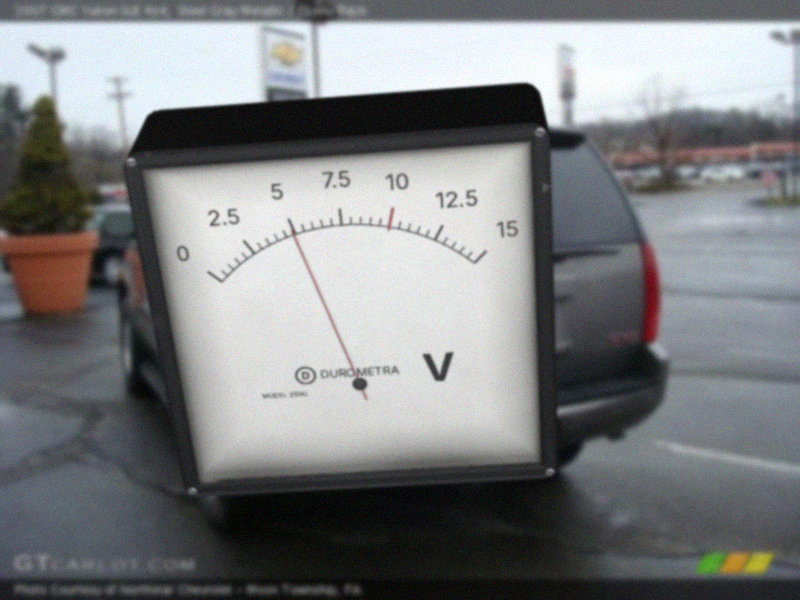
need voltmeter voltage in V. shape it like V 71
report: V 5
